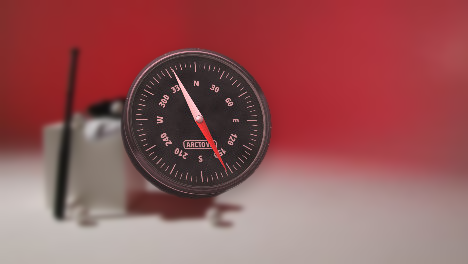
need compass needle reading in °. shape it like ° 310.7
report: ° 155
